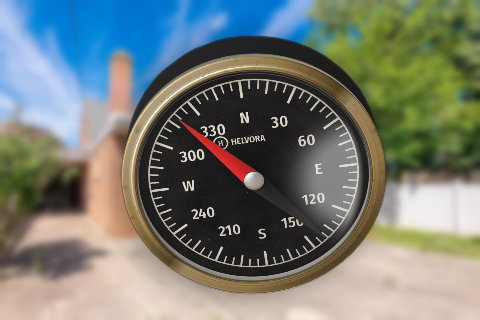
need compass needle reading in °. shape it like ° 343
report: ° 320
